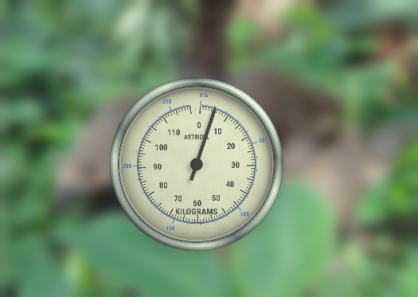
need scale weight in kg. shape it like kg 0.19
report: kg 5
